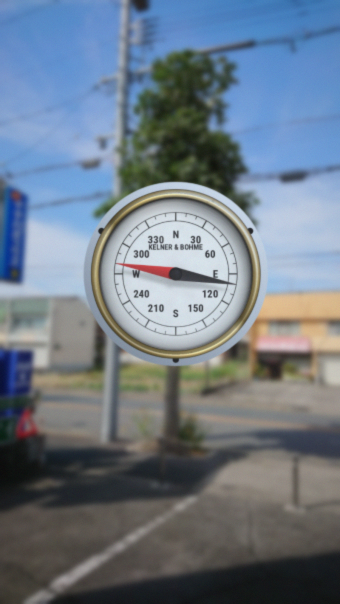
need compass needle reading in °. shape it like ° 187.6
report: ° 280
